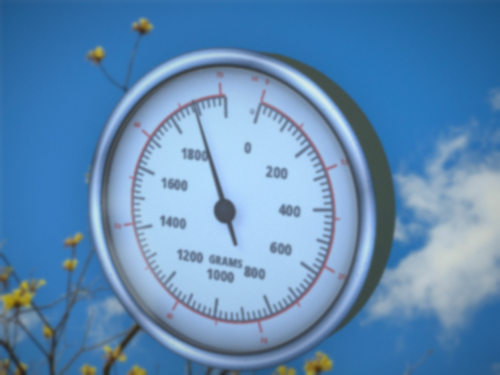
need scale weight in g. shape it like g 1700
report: g 1900
